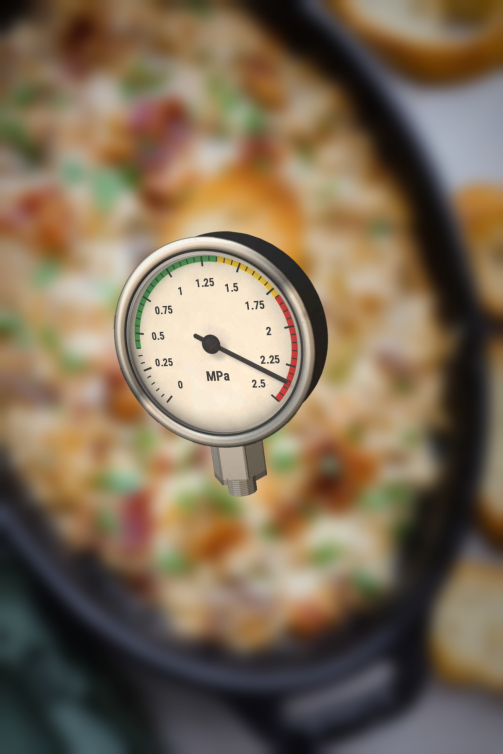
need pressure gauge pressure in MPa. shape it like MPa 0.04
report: MPa 2.35
